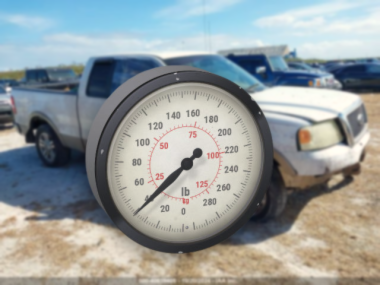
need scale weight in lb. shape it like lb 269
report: lb 40
